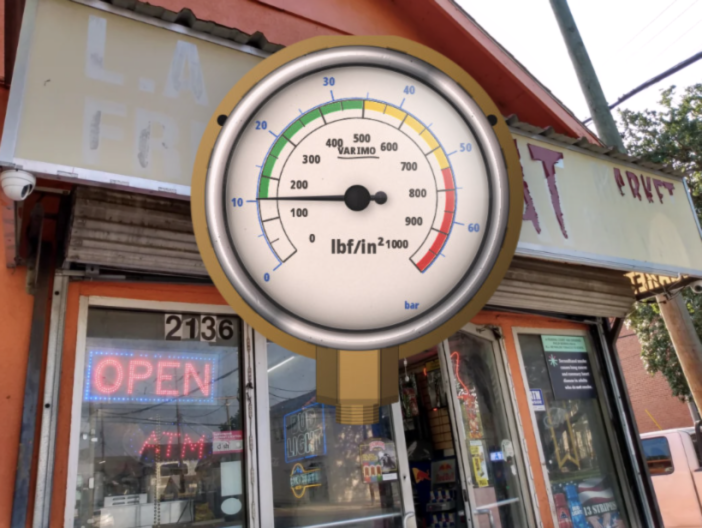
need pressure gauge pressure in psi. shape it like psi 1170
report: psi 150
